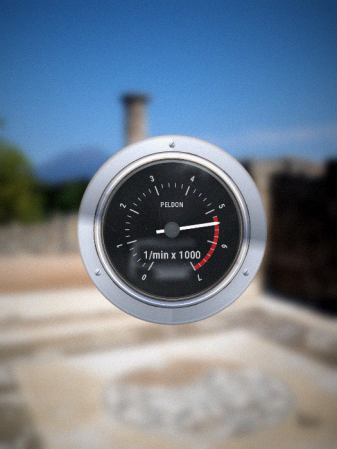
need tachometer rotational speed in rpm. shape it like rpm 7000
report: rpm 5400
